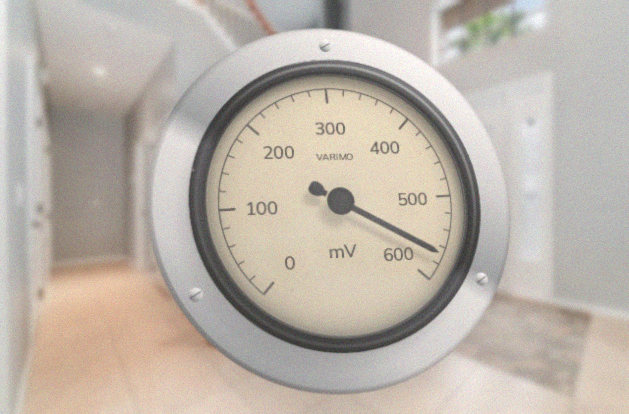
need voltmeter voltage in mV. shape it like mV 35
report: mV 570
